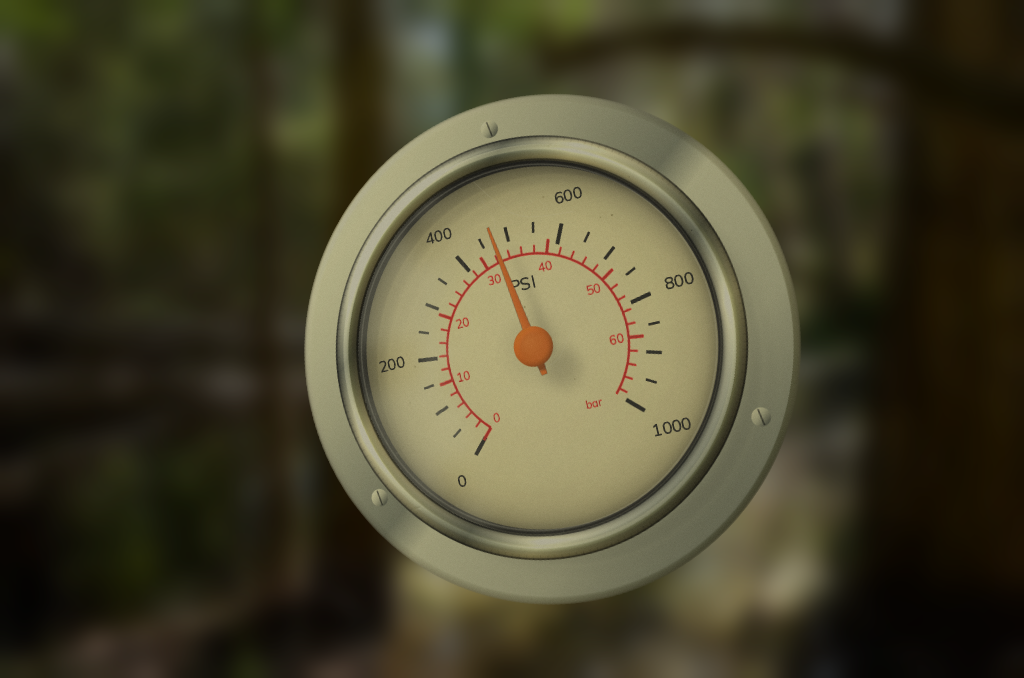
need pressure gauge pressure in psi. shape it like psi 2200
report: psi 475
